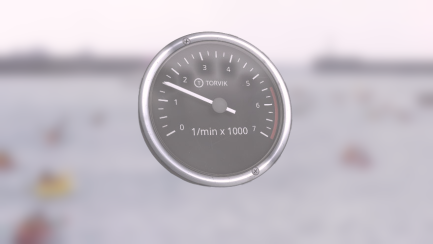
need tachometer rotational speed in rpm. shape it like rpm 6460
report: rpm 1500
